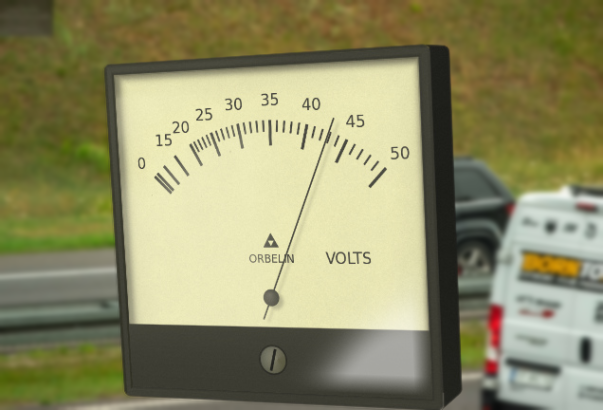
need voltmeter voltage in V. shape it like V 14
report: V 43
